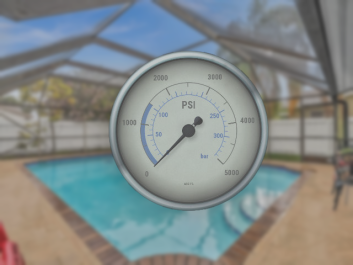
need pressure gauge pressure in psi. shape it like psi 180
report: psi 0
